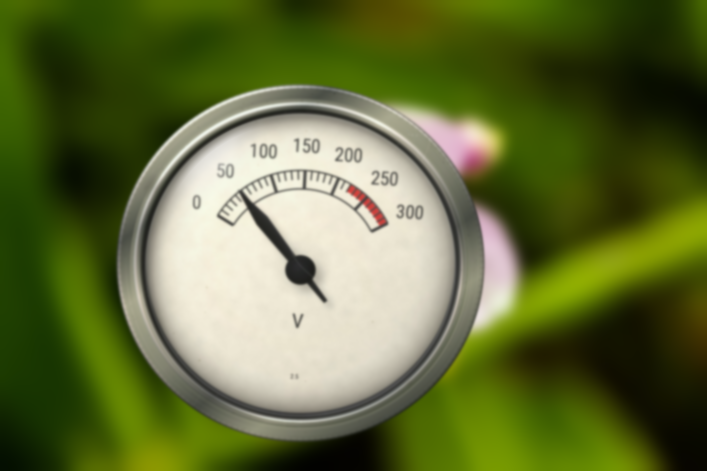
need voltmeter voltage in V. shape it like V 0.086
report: V 50
